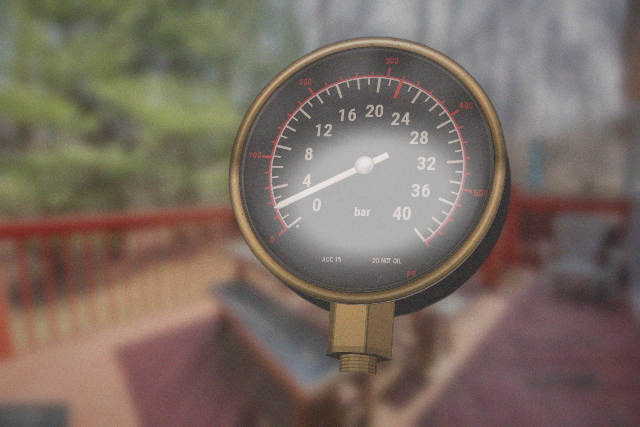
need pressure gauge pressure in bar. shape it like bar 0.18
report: bar 2
